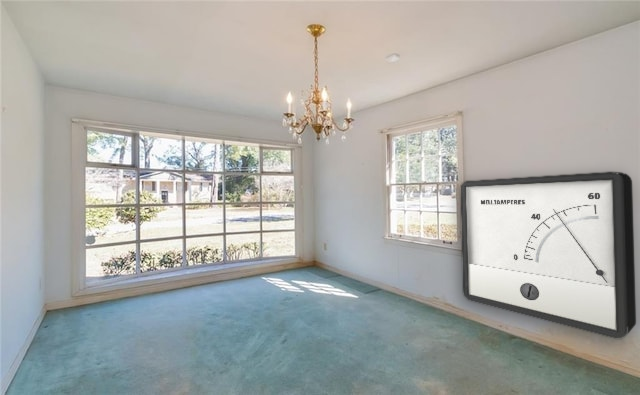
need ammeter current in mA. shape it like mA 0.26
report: mA 47.5
